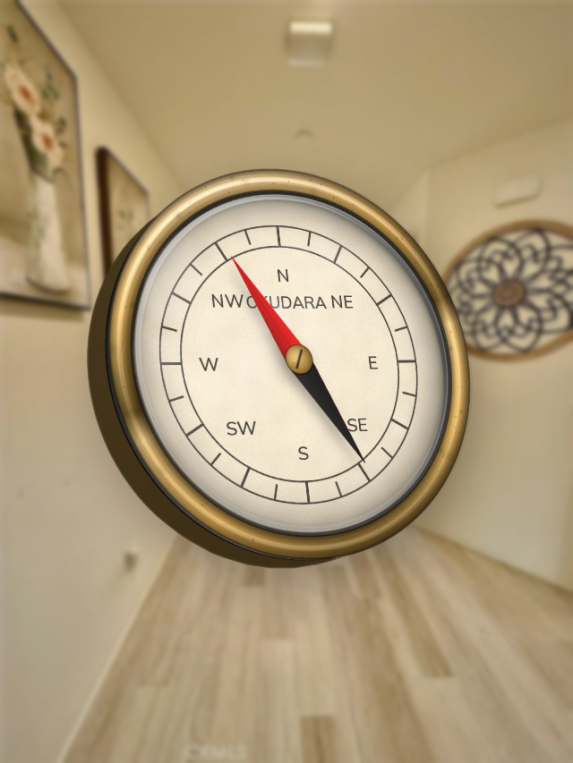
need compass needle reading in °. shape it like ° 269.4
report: ° 330
